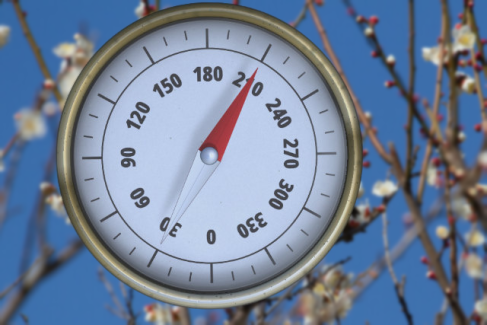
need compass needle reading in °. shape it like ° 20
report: ° 210
